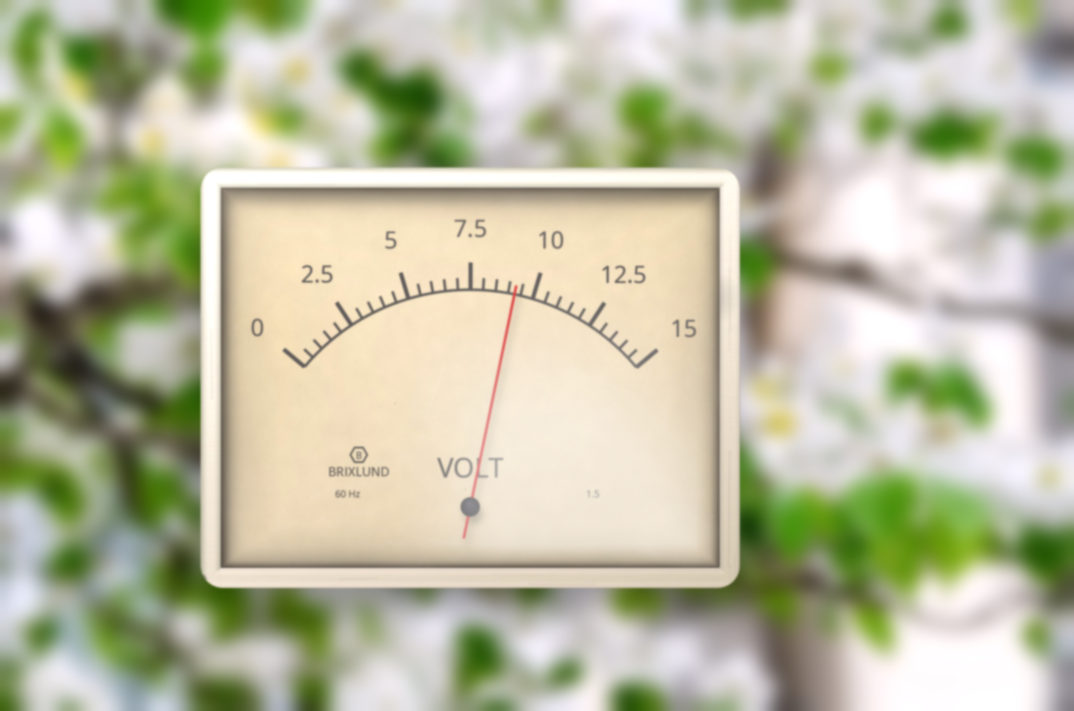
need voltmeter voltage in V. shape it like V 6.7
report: V 9.25
